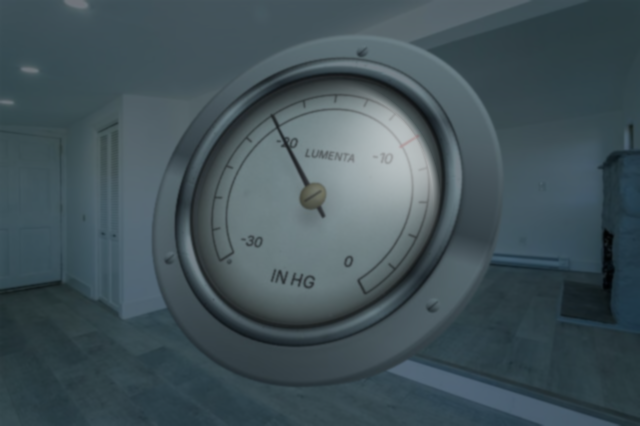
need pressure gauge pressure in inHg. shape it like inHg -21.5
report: inHg -20
